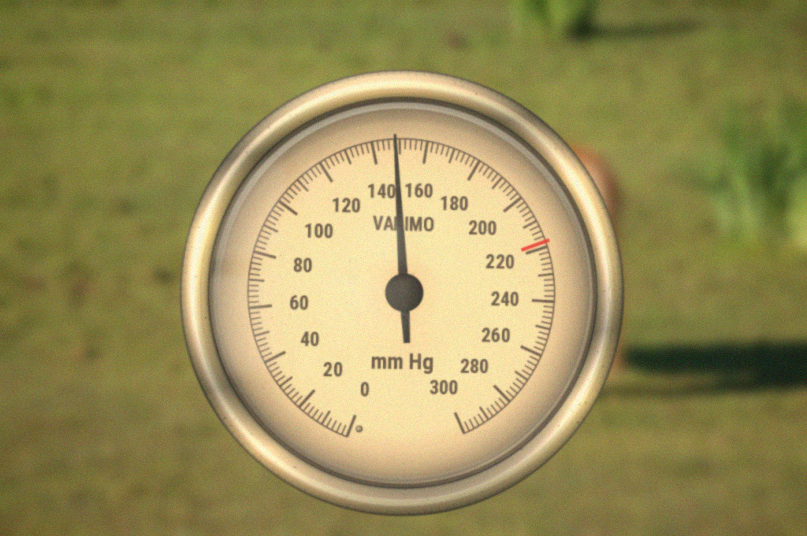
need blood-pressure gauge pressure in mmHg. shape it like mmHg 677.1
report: mmHg 148
